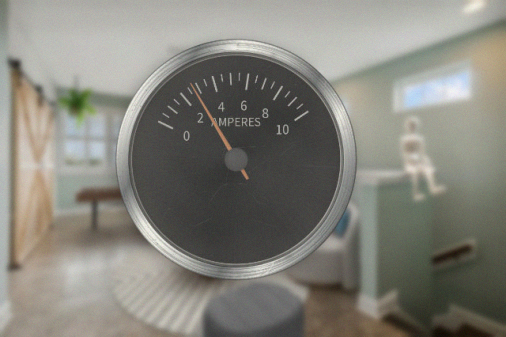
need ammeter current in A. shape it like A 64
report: A 2.75
